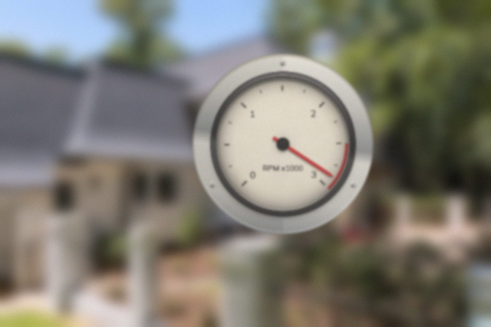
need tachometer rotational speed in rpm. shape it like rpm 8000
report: rpm 2875
